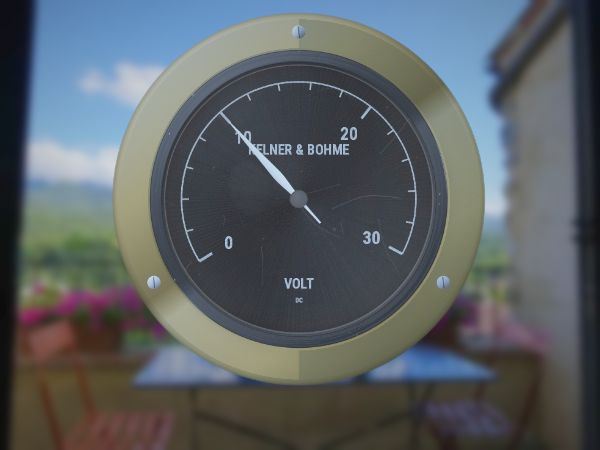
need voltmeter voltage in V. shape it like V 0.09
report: V 10
